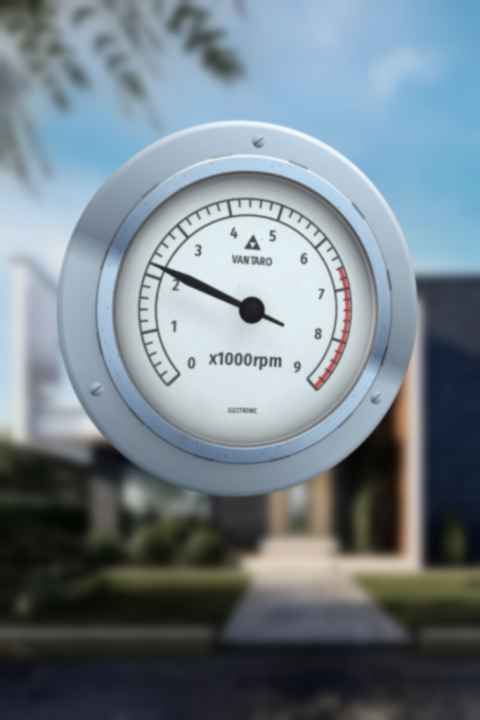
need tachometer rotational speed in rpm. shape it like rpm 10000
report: rpm 2200
